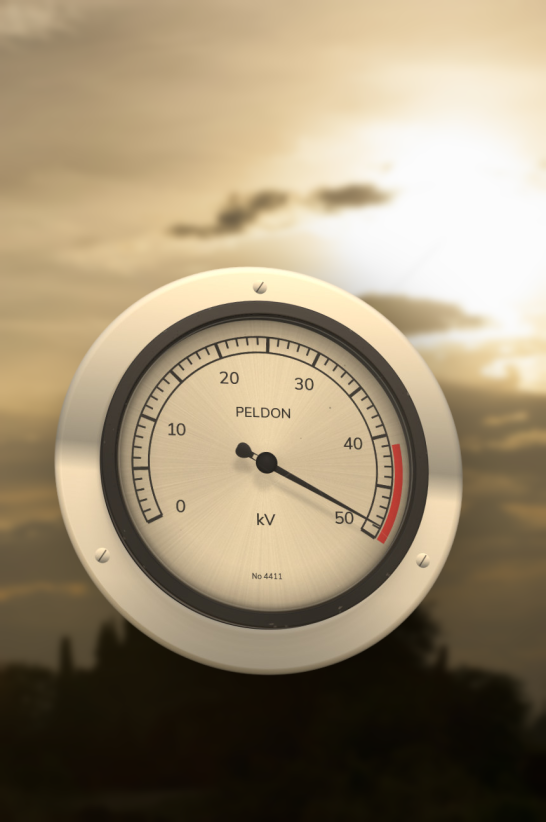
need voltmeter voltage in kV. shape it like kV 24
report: kV 49
